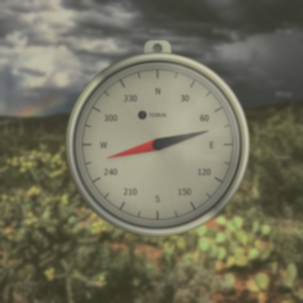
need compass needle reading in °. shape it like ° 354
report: ° 255
